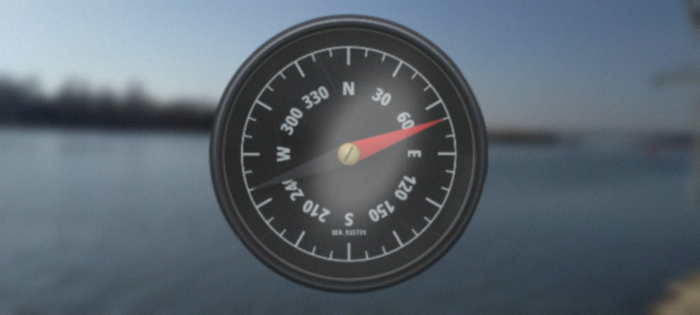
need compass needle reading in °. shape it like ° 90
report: ° 70
